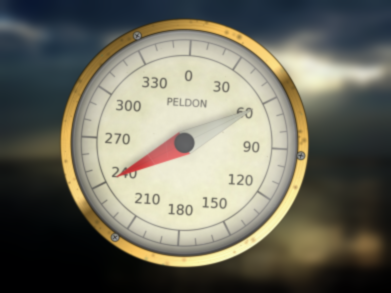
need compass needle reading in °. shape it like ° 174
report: ° 240
